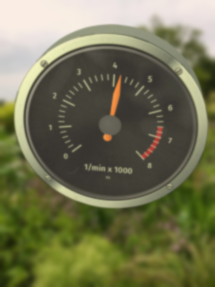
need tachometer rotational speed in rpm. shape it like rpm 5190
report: rpm 4200
